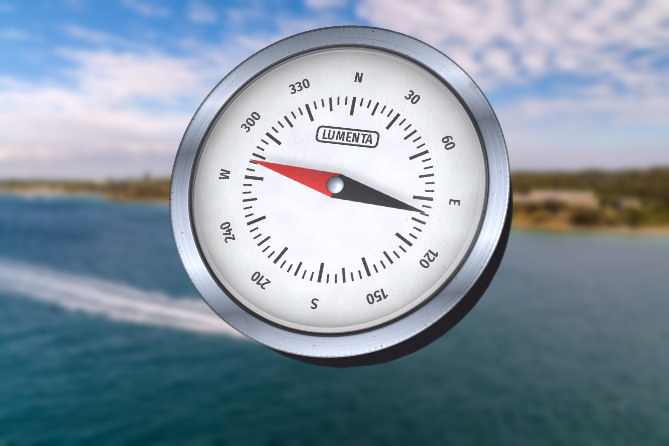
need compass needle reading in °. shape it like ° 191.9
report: ° 280
